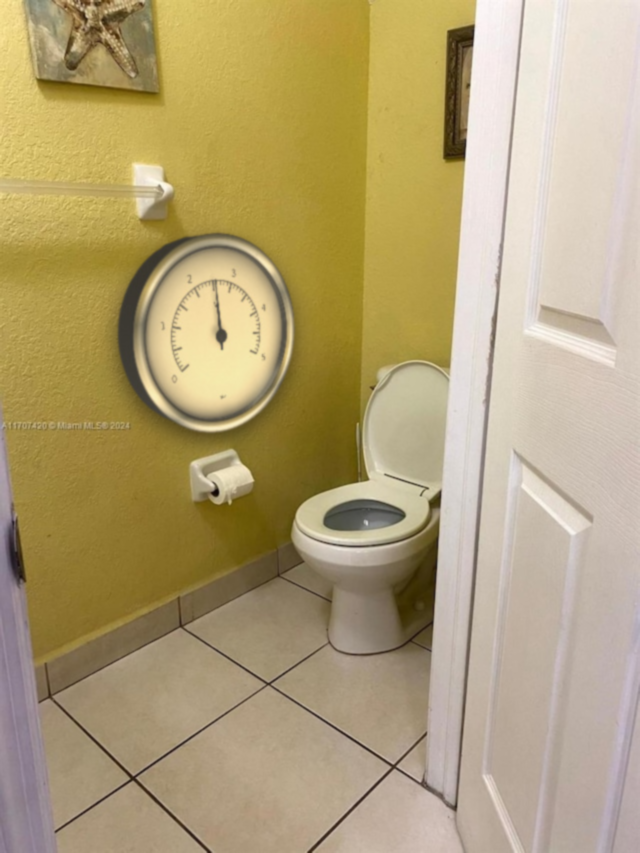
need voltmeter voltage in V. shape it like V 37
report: V 2.5
